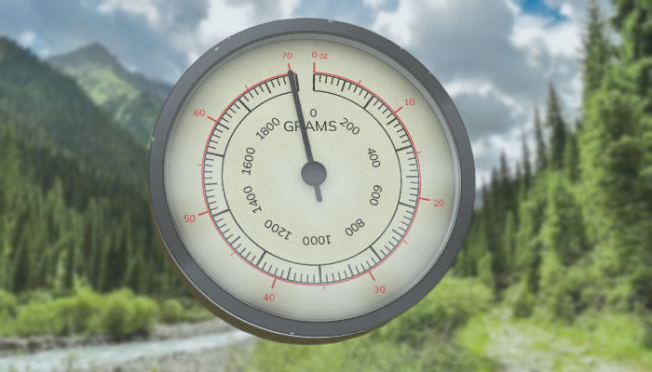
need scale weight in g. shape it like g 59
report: g 1980
